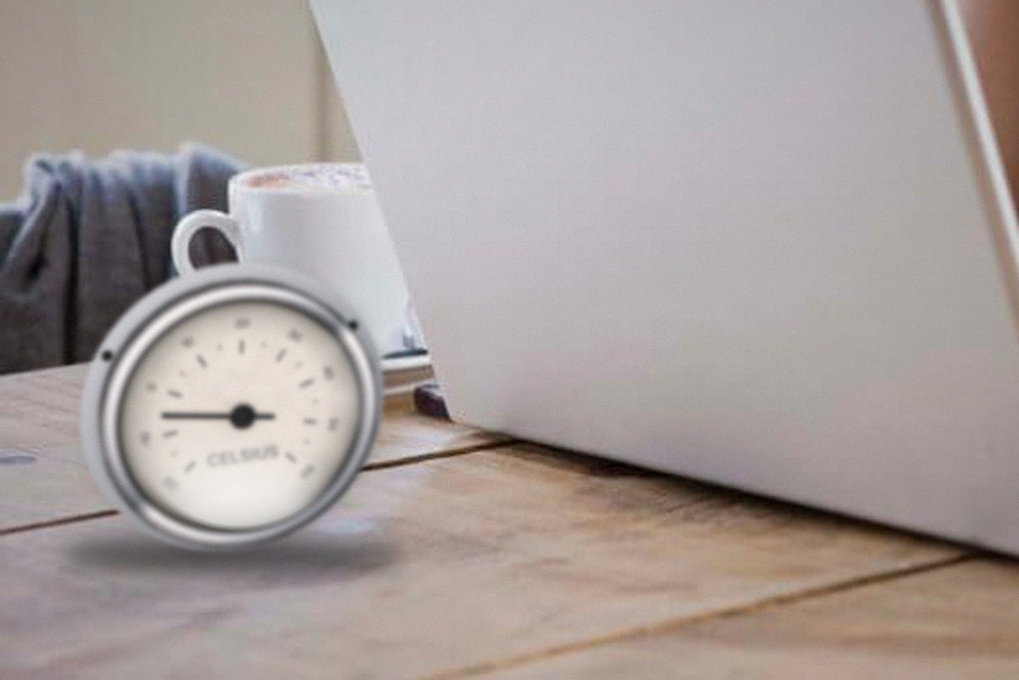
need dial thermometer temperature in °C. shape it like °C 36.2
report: °C -5
